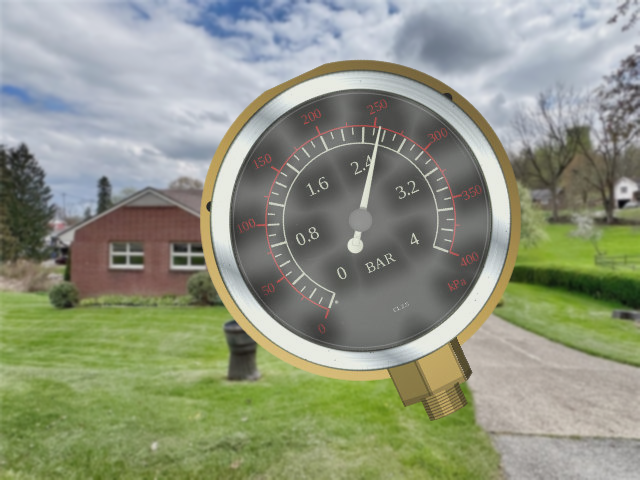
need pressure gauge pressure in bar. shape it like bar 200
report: bar 2.55
